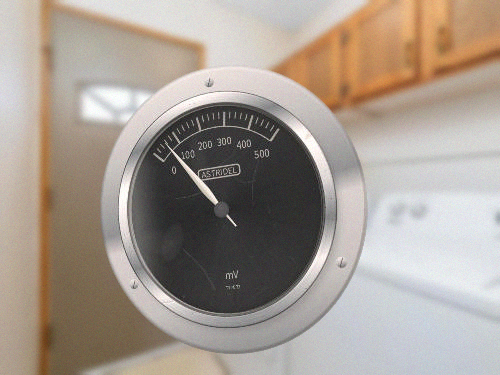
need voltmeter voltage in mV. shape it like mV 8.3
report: mV 60
